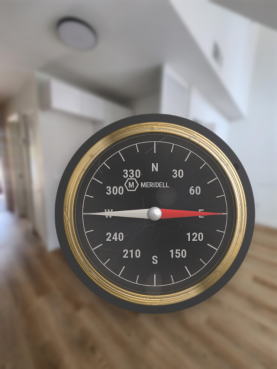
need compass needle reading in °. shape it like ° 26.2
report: ° 90
